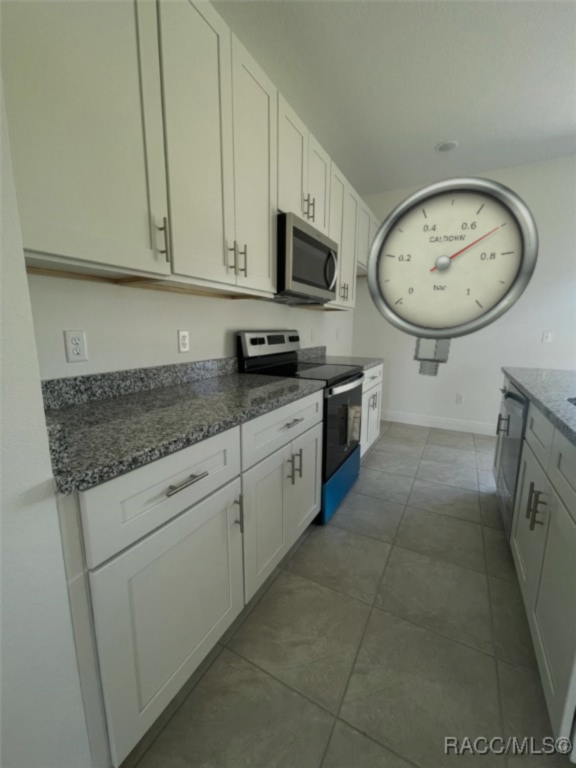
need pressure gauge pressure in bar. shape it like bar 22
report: bar 0.7
